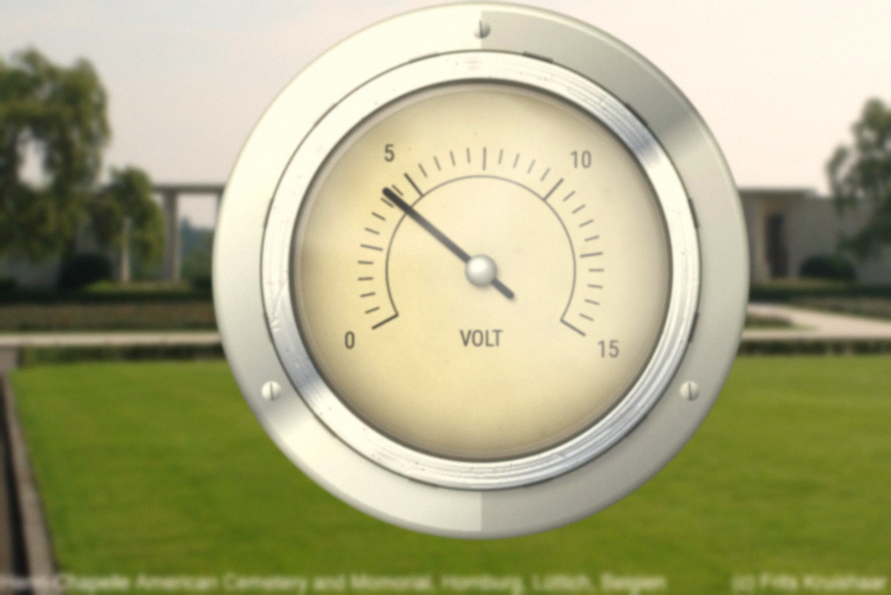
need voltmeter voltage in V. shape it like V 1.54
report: V 4.25
